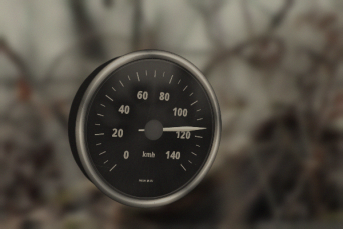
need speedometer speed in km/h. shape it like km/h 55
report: km/h 115
